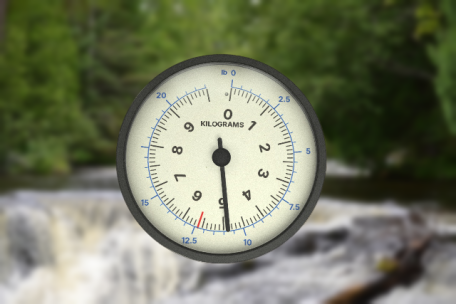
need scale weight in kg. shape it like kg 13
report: kg 4.9
